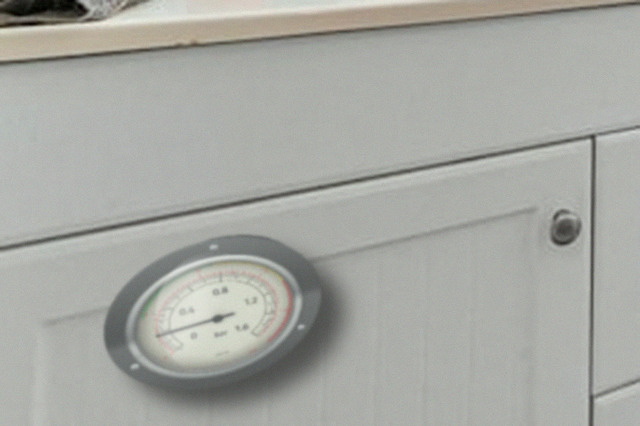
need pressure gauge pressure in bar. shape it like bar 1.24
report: bar 0.2
